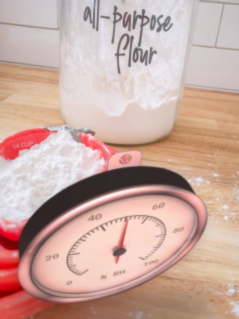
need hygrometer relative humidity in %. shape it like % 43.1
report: % 50
